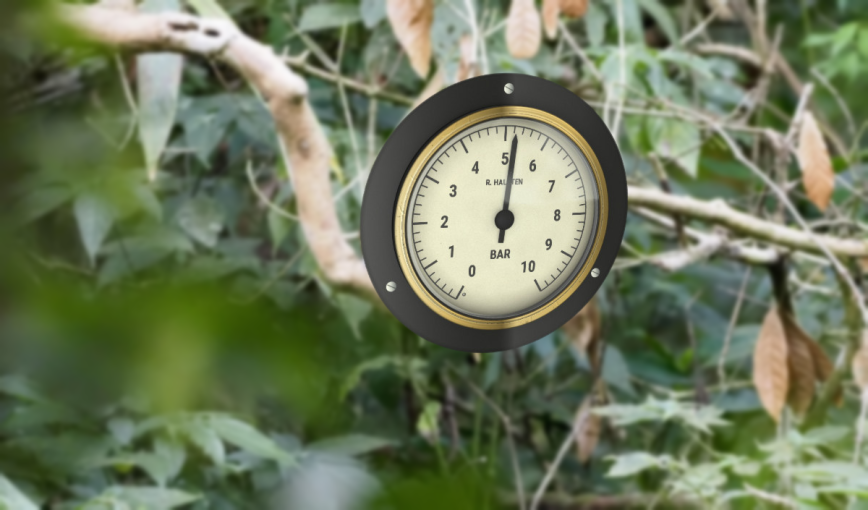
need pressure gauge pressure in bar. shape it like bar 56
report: bar 5.2
